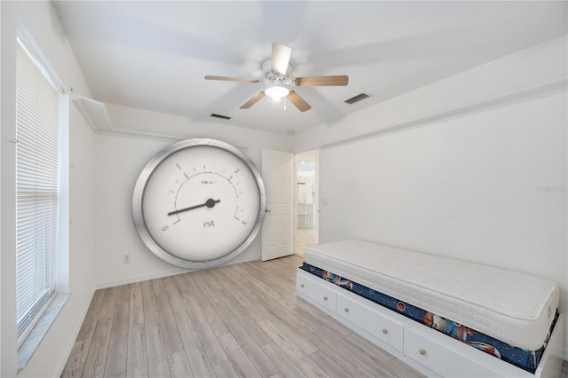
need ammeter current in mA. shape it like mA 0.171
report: mA 0.2
